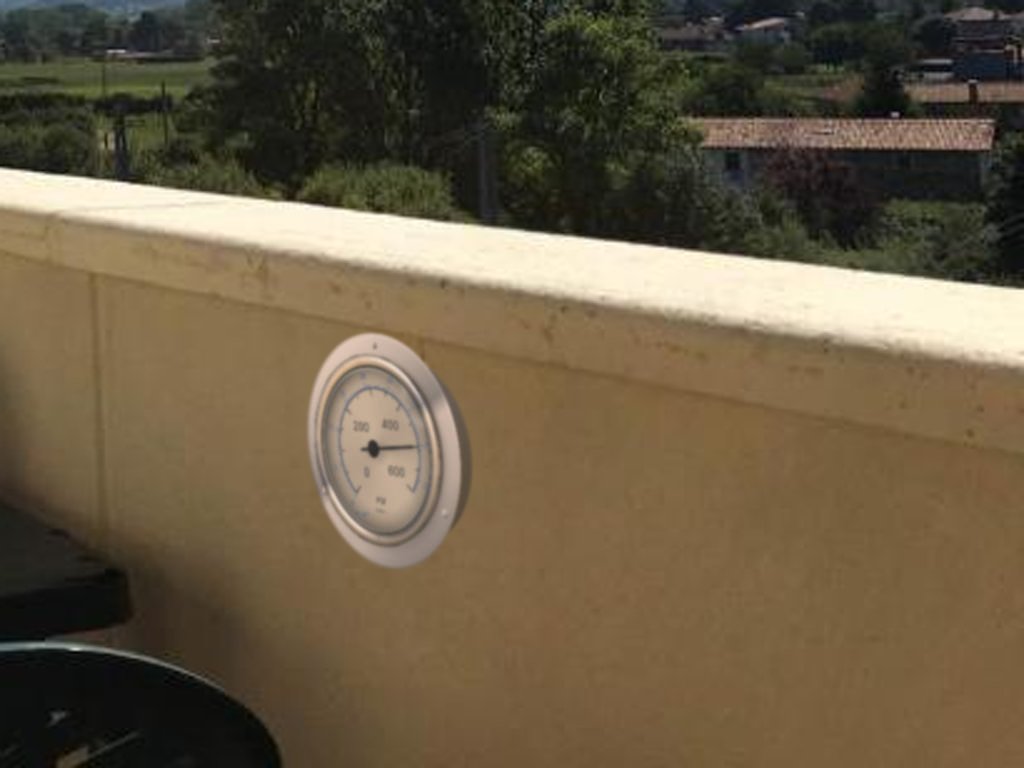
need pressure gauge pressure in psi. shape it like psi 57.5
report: psi 500
